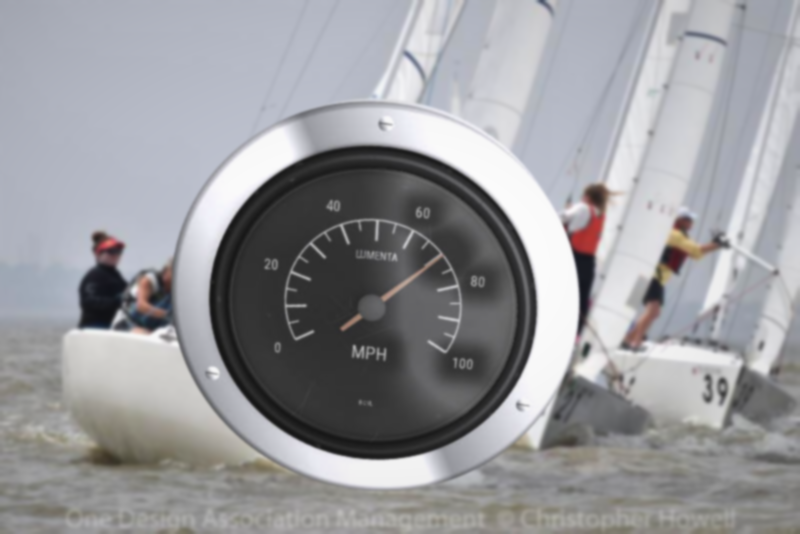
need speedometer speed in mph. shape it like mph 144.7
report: mph 70
